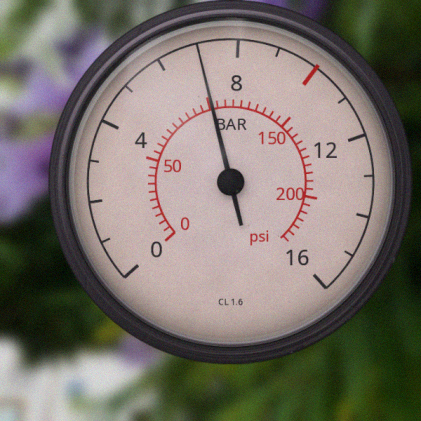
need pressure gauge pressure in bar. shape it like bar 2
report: bar 7
